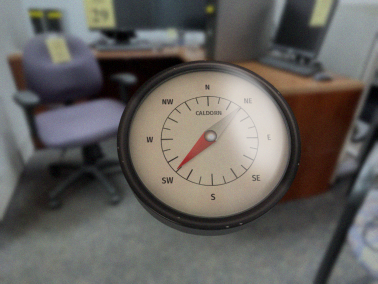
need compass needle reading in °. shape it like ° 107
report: ° 225
